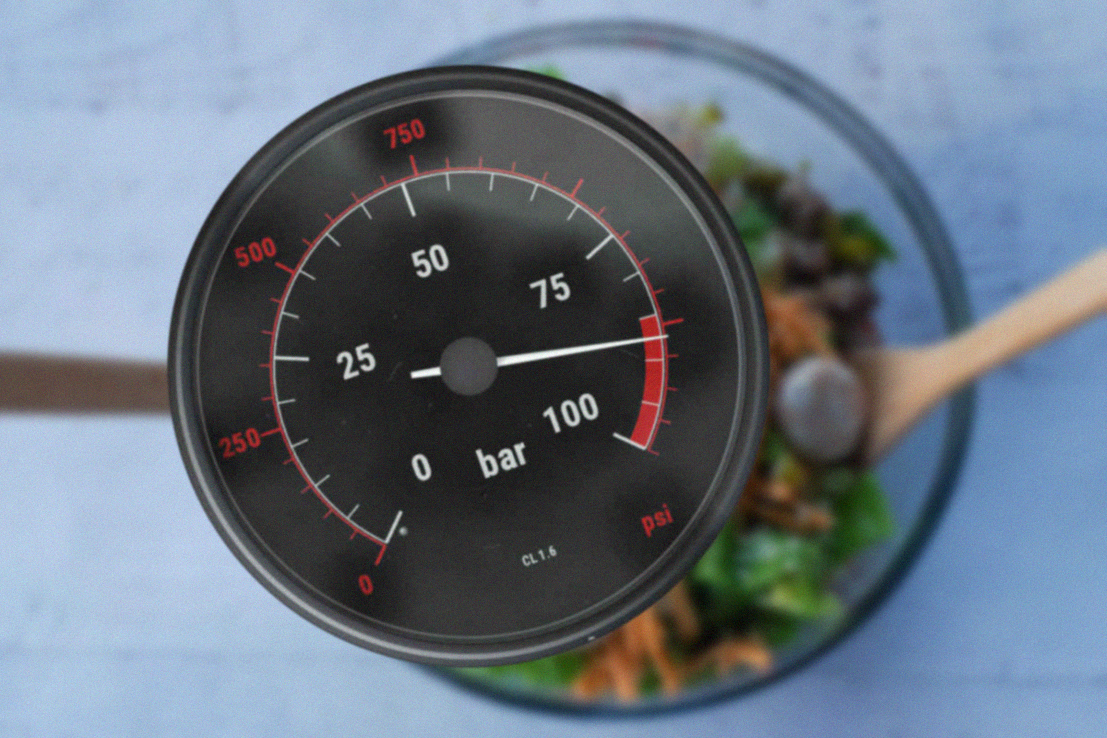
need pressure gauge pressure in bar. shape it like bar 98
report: bar 87.5
